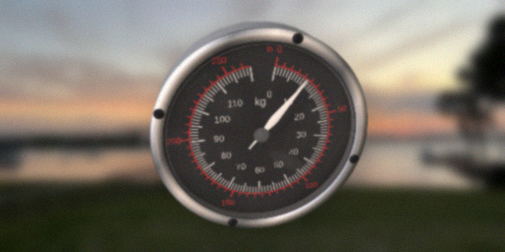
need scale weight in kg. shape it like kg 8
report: kg 10
